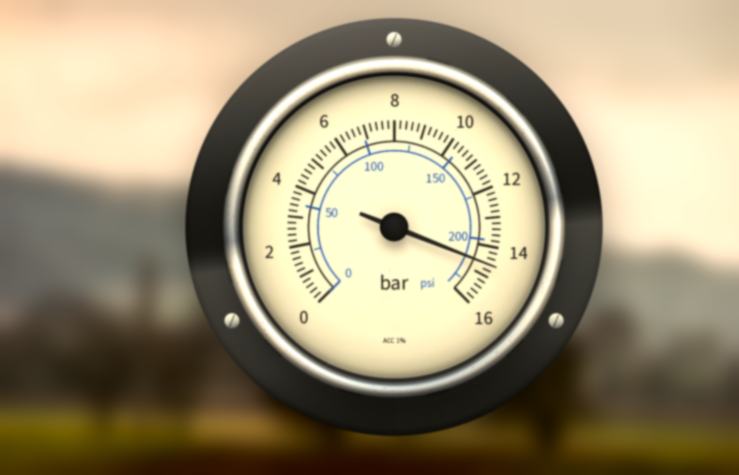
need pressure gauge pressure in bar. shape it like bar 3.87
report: bar 14.6
